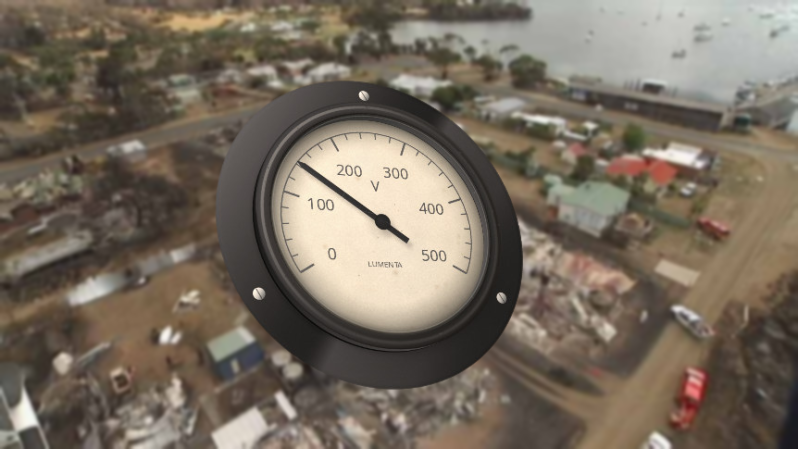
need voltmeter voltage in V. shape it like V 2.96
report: V 140
